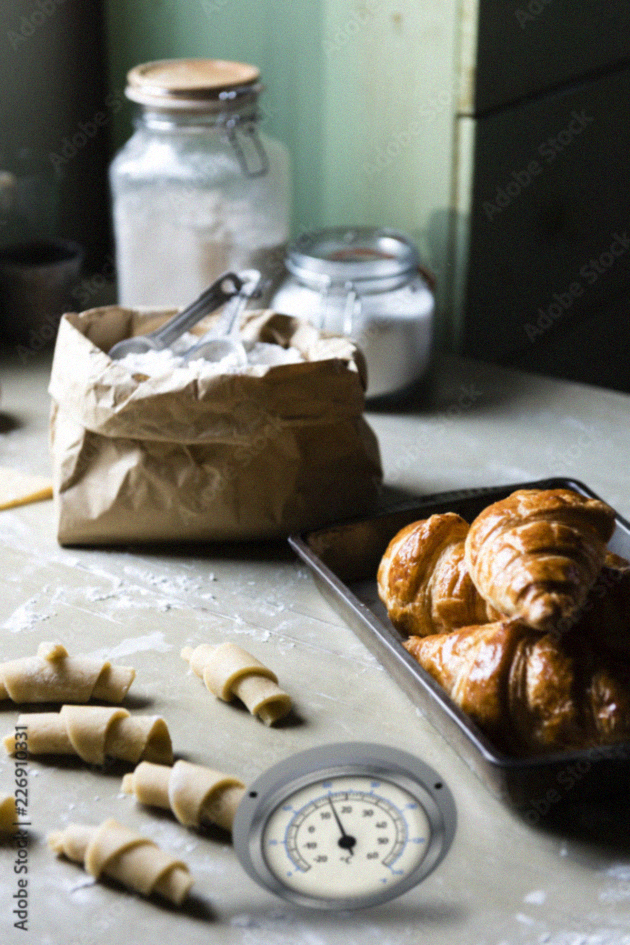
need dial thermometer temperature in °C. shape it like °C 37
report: °C 15
